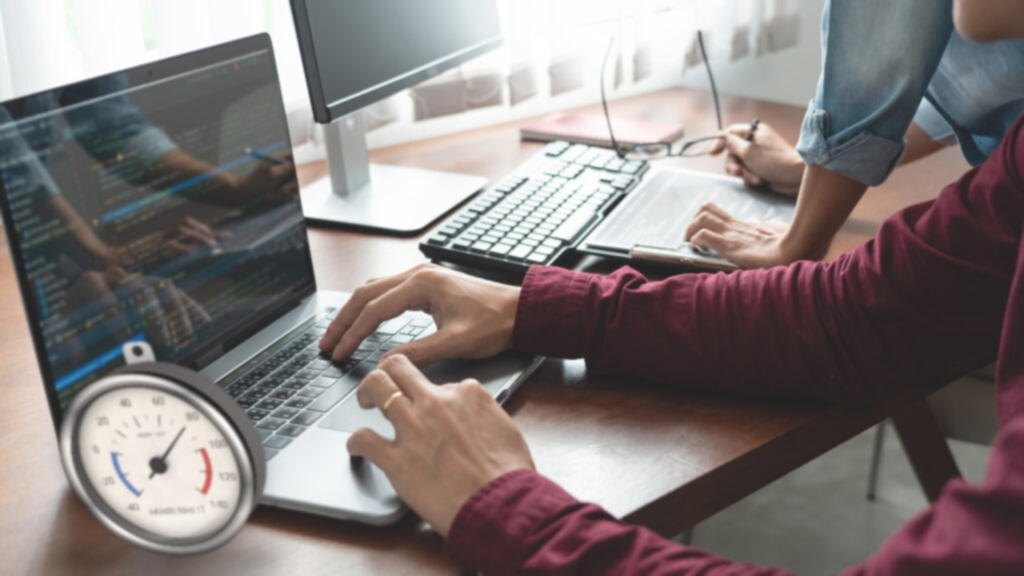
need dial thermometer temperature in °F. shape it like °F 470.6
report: °F 80
